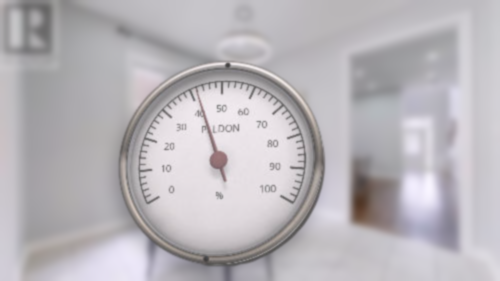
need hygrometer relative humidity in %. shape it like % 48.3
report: % 42
